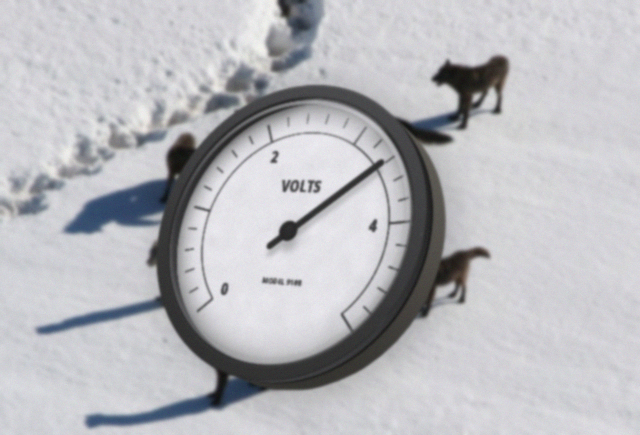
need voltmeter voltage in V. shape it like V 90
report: V 3.4
